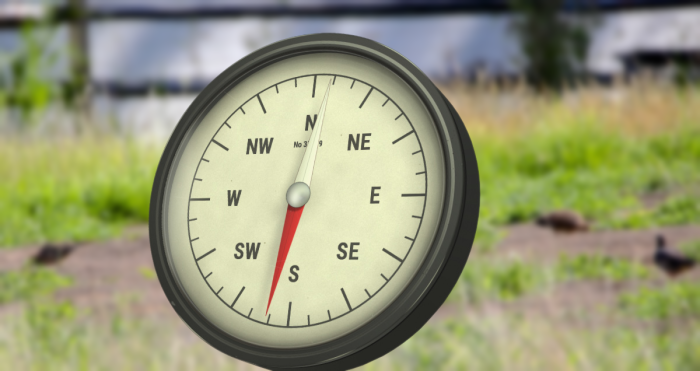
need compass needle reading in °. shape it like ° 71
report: ° 190
